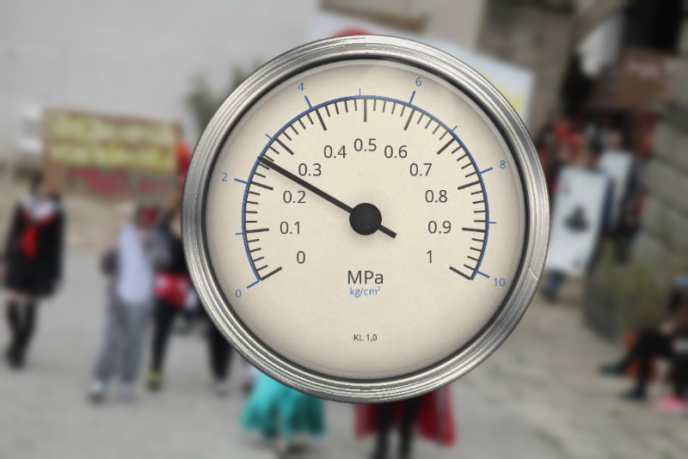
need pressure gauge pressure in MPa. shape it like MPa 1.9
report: MPa 0.25
